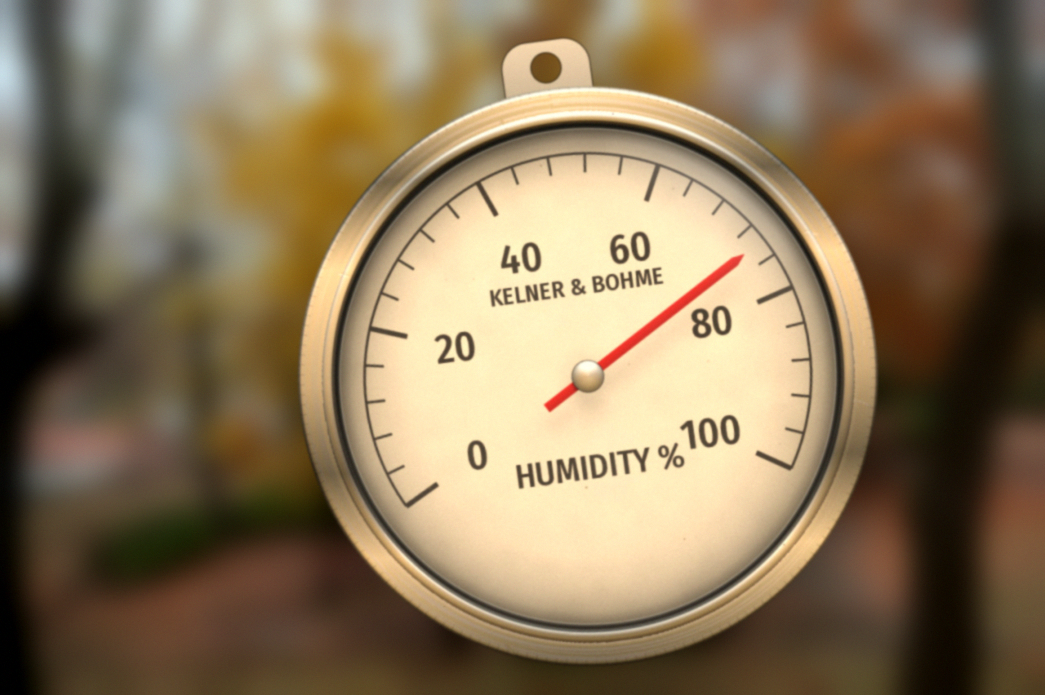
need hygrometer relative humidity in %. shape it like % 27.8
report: % 74
